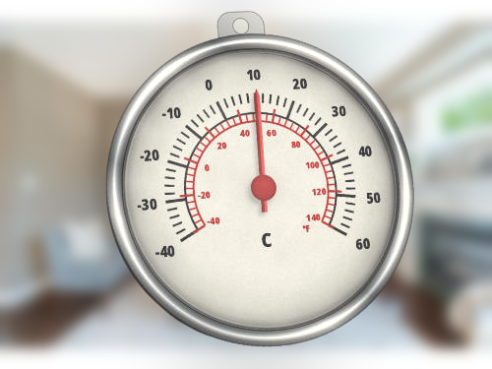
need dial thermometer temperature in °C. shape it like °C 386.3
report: °C 10
